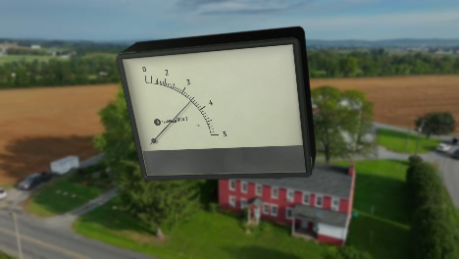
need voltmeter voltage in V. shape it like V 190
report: V 3.5
